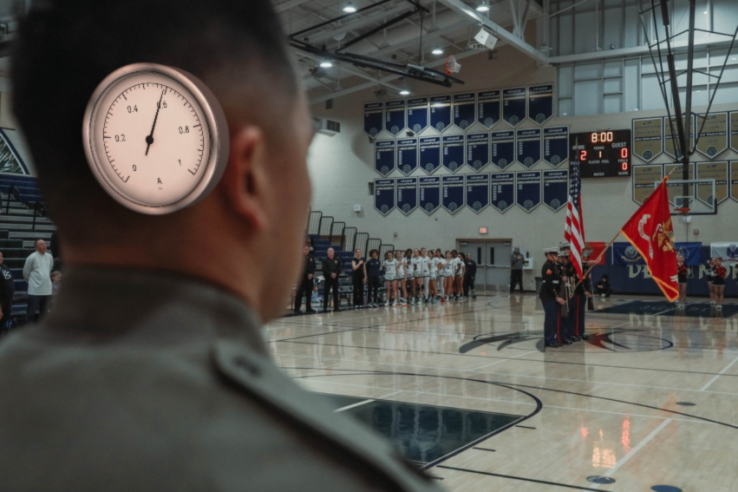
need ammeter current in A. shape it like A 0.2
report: A 0.6
